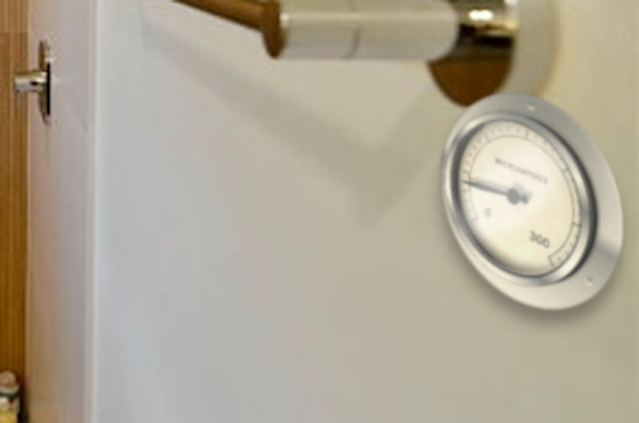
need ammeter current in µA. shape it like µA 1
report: µA 40
